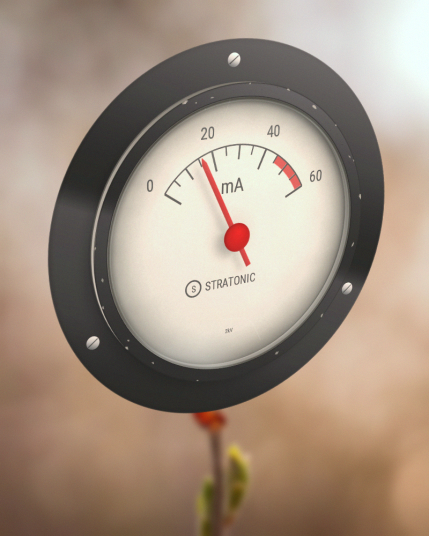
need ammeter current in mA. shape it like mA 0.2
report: mA 15
